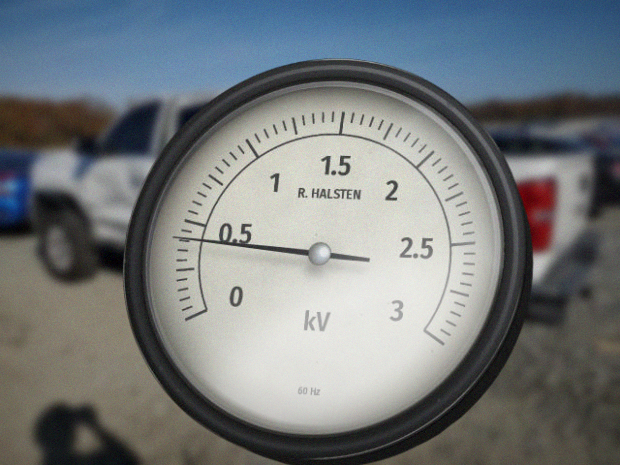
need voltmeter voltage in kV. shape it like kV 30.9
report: kV 0.4
